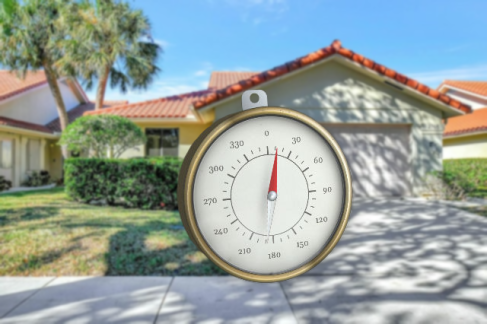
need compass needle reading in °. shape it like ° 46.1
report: ° 10
